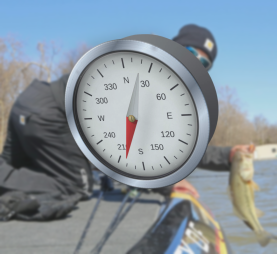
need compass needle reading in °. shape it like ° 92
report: ° 200
